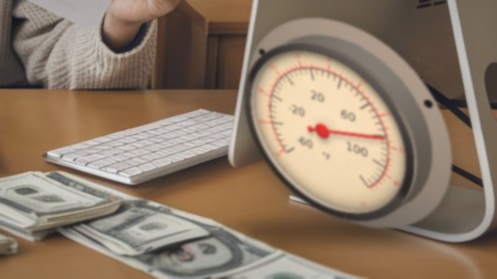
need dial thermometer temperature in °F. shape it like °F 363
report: °F 80
